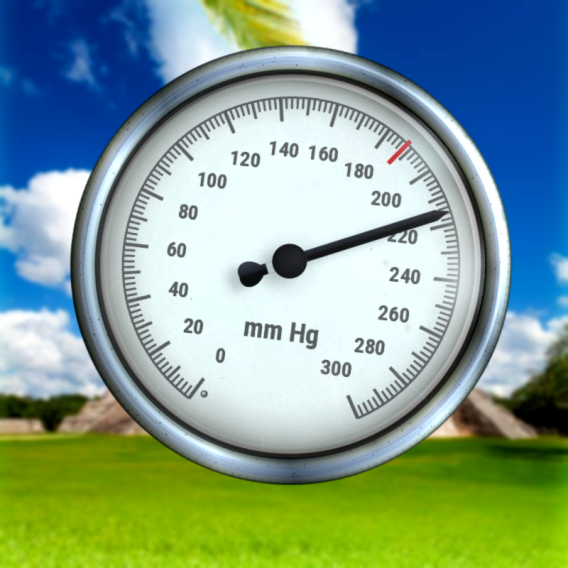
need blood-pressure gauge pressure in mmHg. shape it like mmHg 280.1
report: mmHg 216
